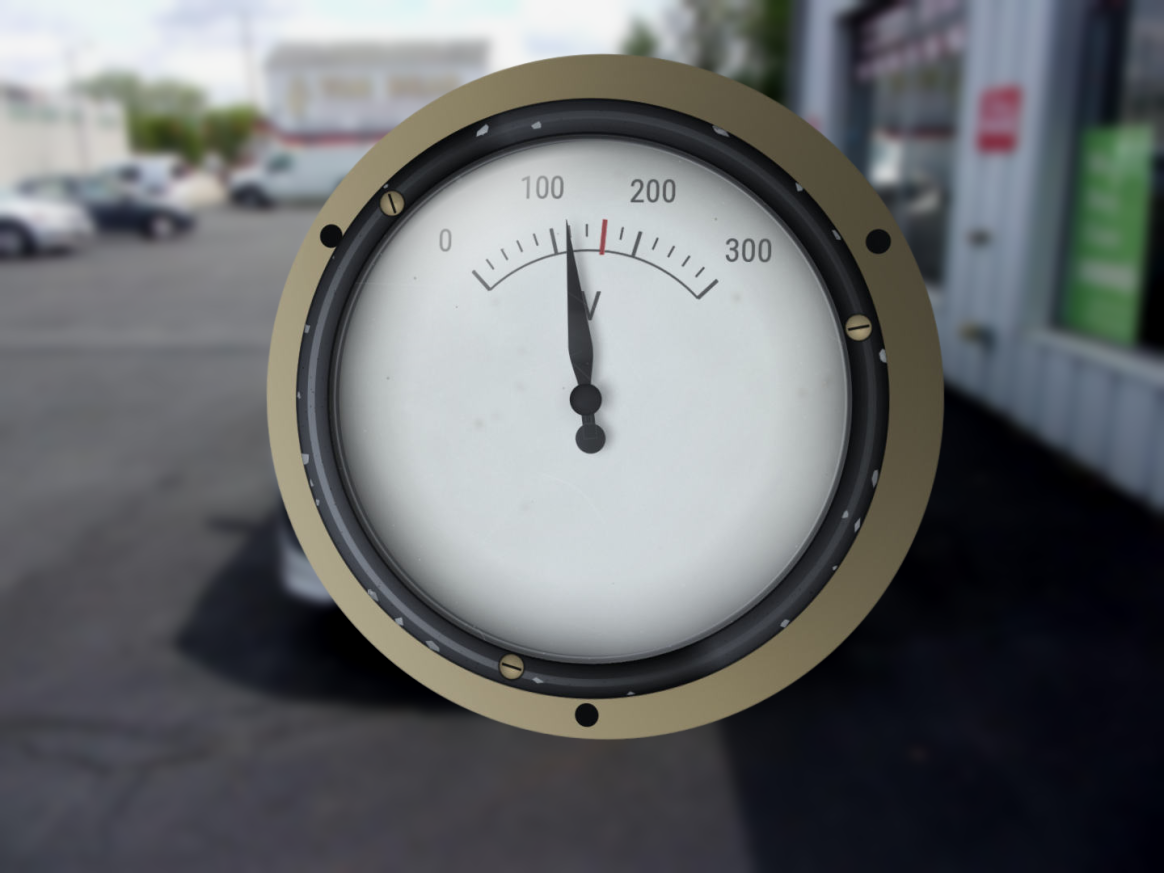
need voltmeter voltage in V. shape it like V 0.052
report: V 120
